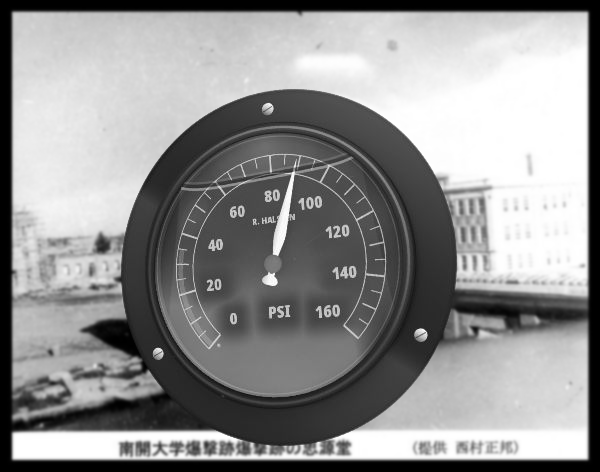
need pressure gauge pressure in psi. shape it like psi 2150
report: psi 90
